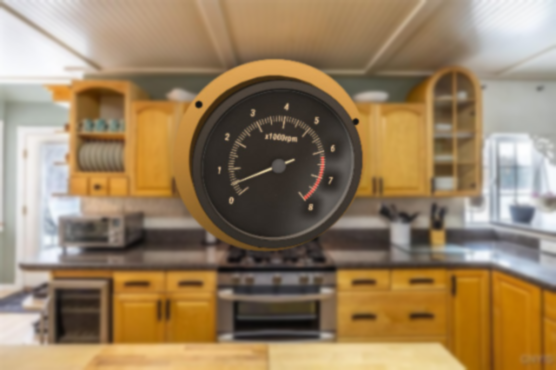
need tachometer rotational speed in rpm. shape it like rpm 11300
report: rpm 500
